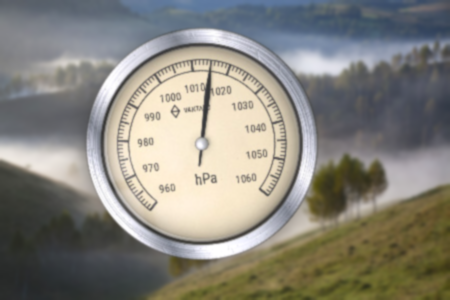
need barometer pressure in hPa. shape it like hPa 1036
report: hPa 1015
